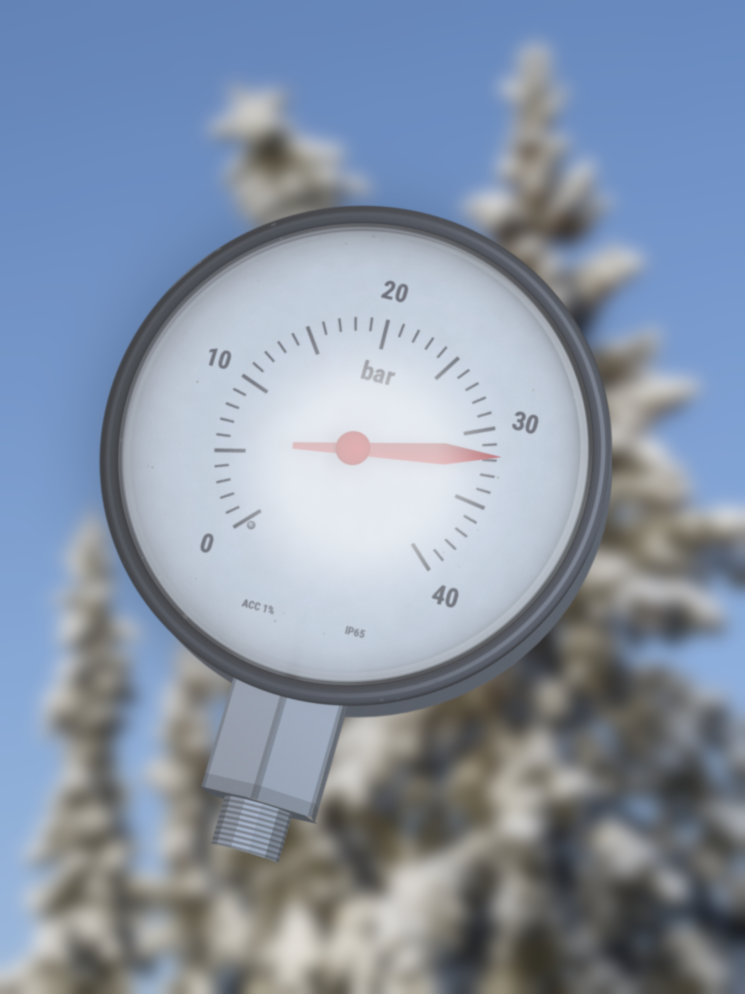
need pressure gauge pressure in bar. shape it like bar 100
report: bar 32
